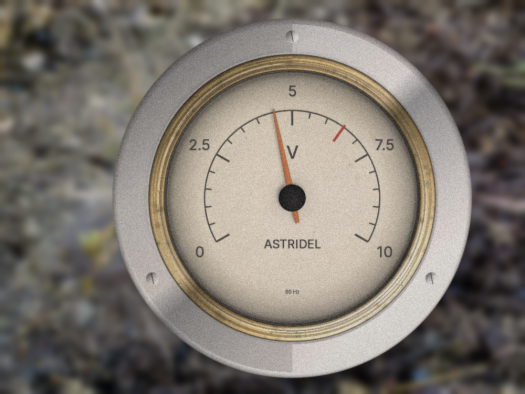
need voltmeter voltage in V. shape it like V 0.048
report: V 4.5
